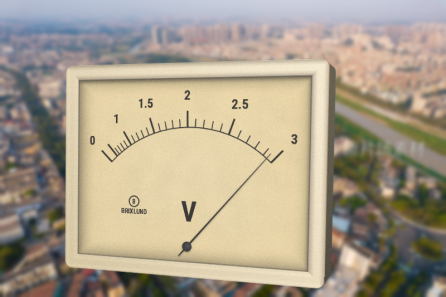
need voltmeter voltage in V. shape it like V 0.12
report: V 2.95
